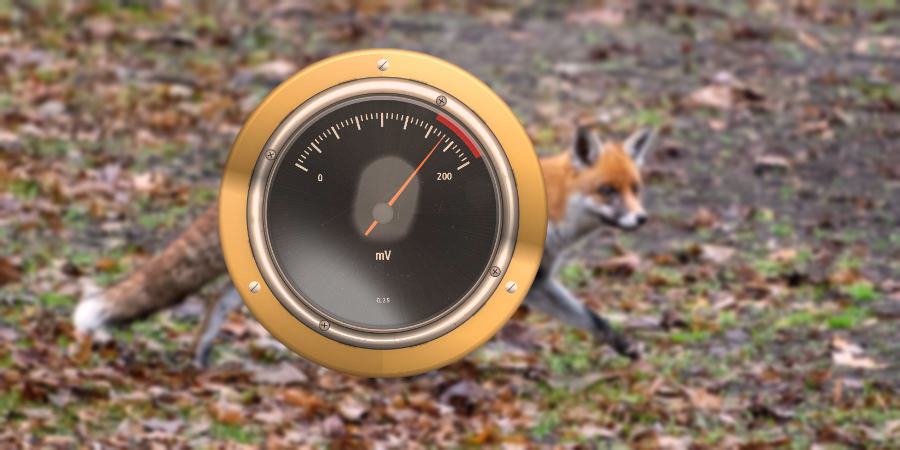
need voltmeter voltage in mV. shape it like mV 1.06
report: mV 165
